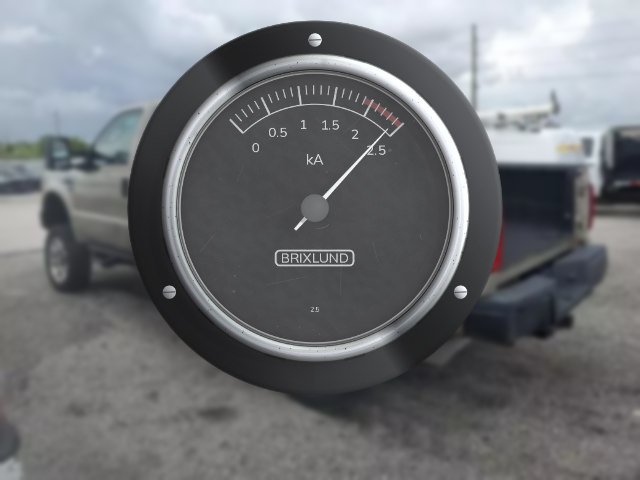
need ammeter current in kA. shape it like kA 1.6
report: kA 2.4
